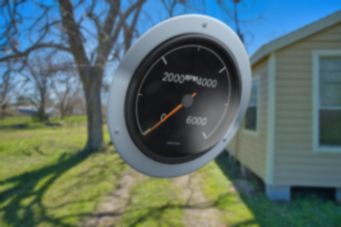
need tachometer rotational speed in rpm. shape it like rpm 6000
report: rpm 0
